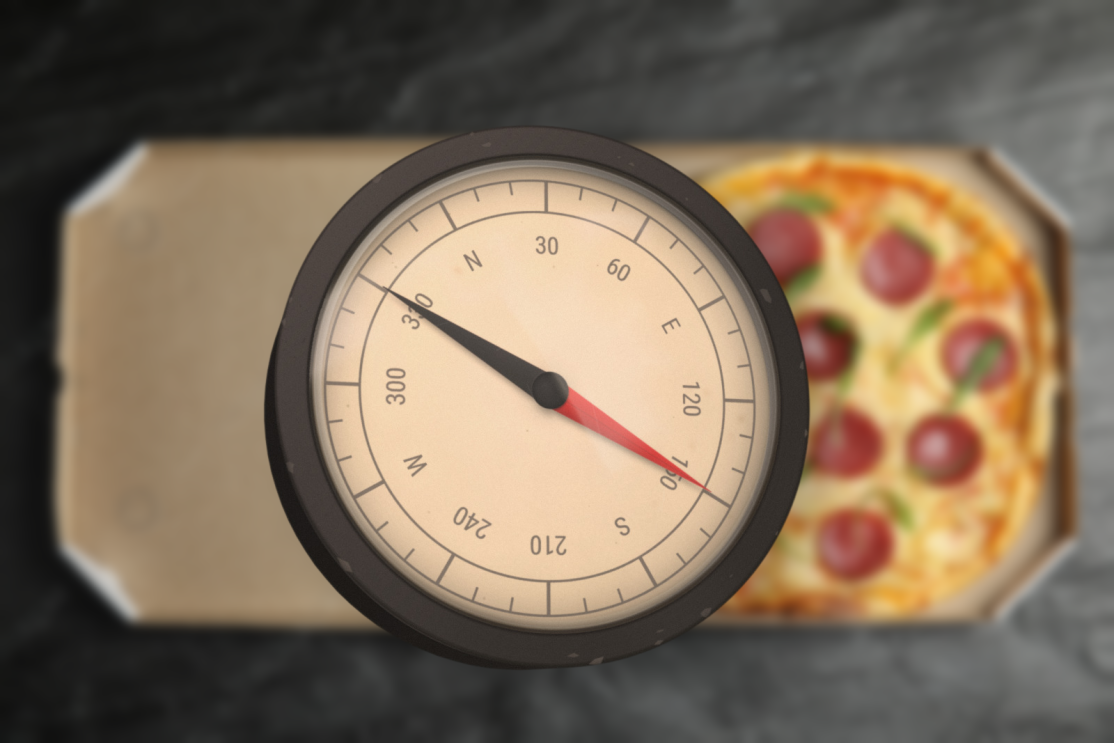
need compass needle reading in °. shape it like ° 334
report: ° 150
